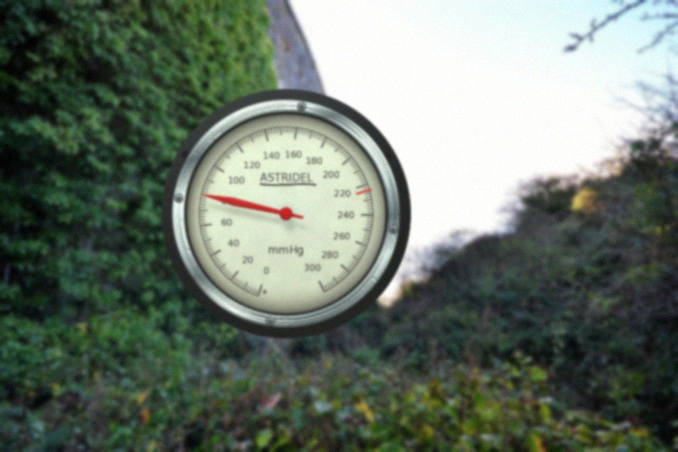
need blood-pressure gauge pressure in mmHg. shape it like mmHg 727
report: mmHg 80
